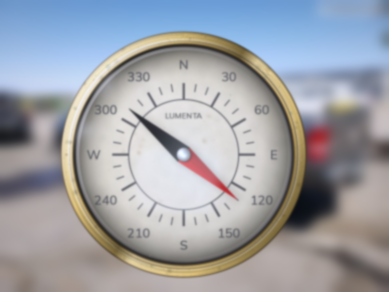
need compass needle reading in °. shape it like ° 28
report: ° 130
